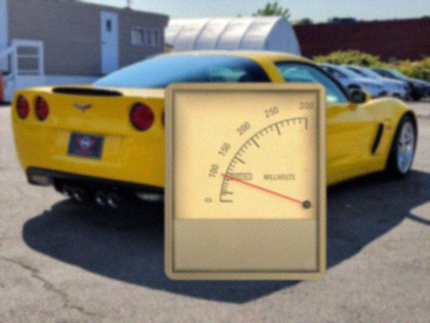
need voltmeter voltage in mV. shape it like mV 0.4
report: mV 100
